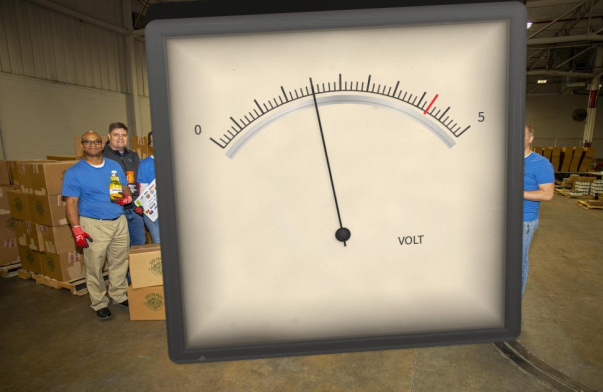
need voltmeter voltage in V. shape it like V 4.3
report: V 2
